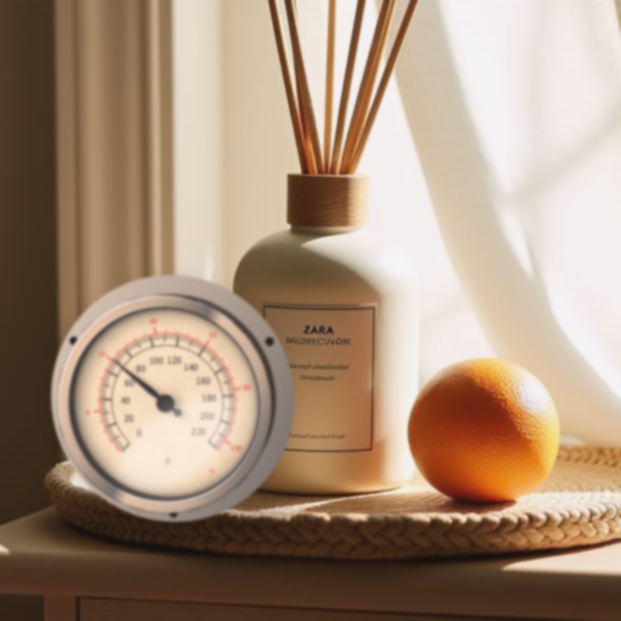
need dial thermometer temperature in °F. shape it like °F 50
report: °F 70
